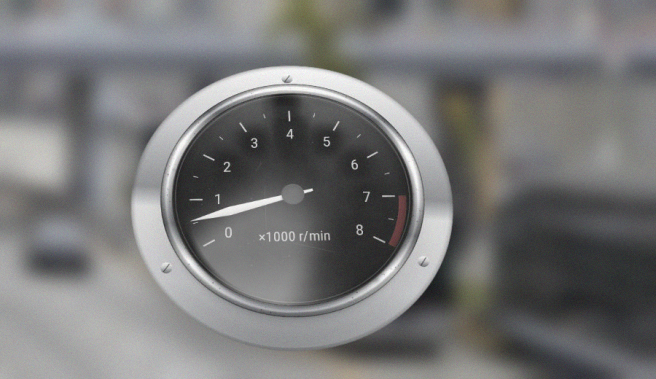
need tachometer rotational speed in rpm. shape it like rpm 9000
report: rpm 500
